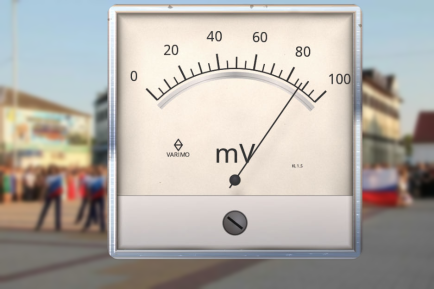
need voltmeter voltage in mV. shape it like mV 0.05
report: mV 87.5
